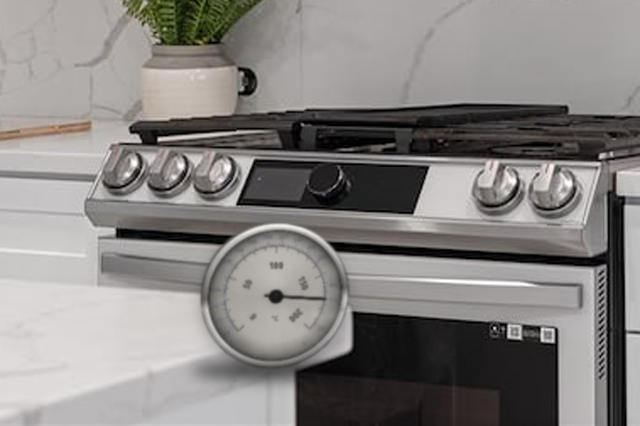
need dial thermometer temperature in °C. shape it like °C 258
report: °C 170
